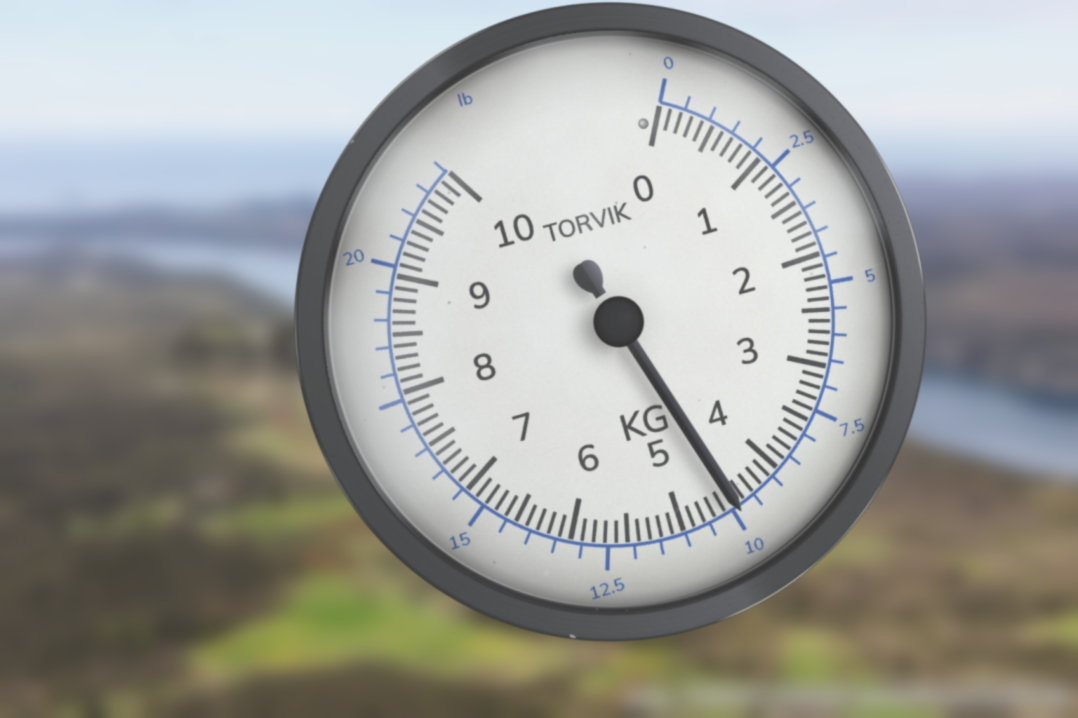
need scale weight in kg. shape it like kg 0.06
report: kg 4.5
